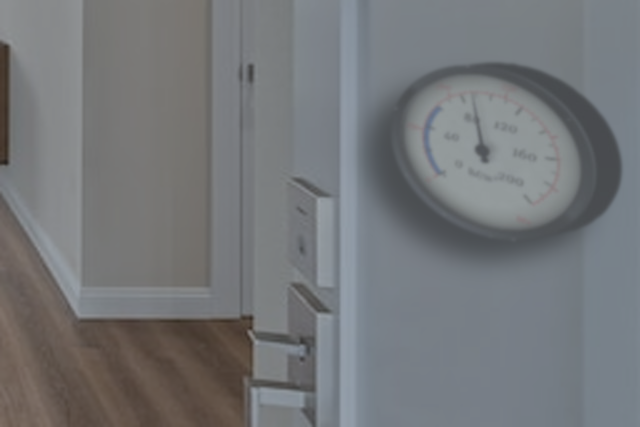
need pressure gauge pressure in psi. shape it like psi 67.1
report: psi 90
